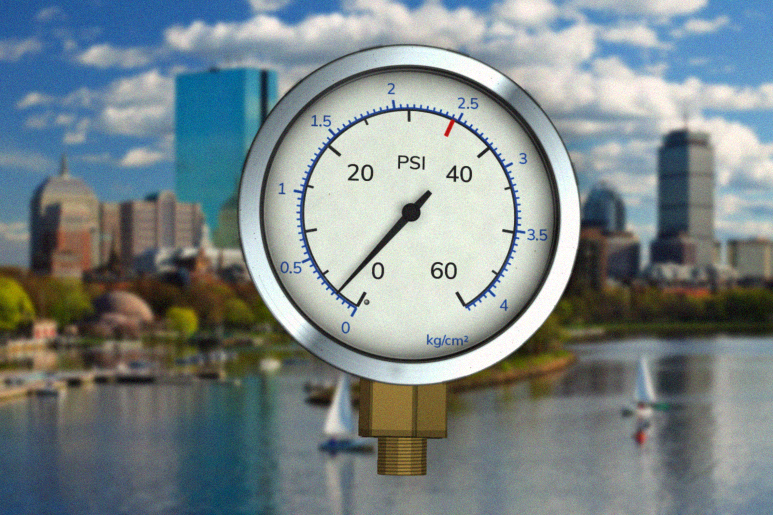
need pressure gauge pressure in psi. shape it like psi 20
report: psi 2.5
